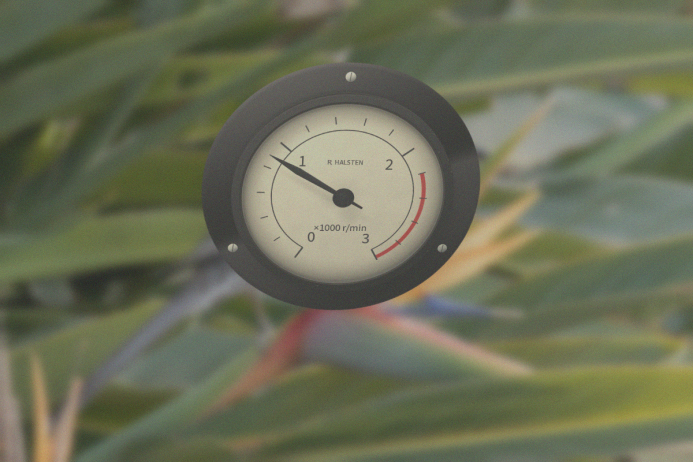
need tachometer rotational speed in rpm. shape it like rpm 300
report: rpm 900
